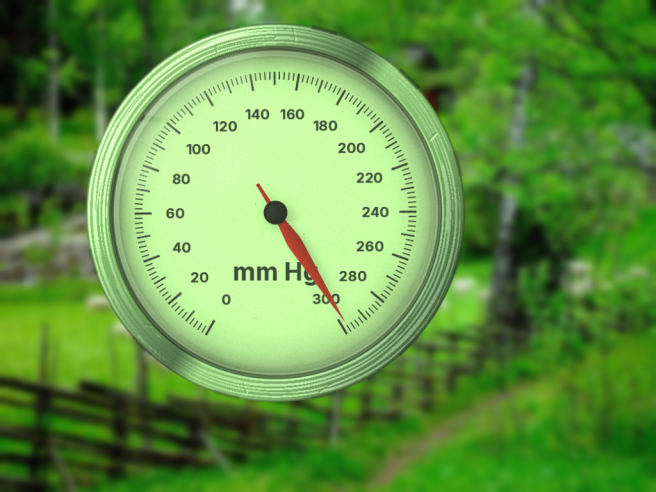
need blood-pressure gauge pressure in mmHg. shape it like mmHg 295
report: mmHg 298
